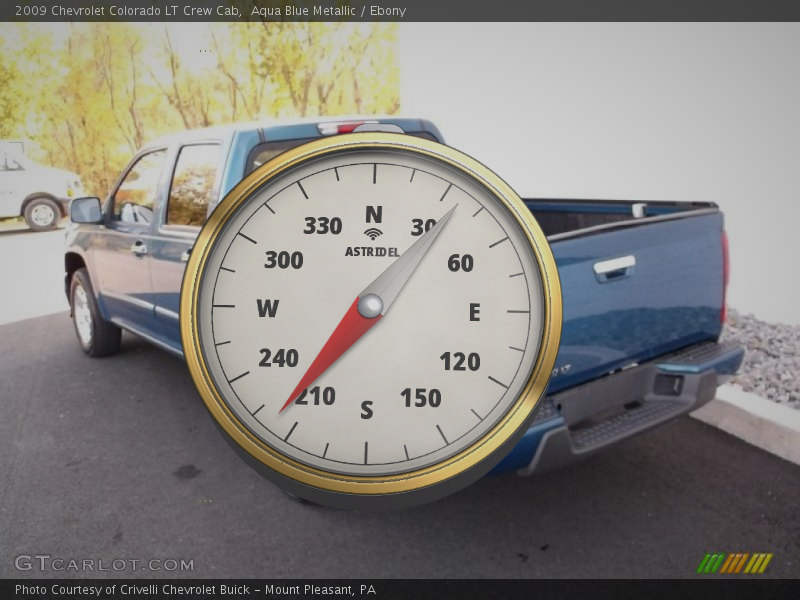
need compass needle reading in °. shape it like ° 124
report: ° 217.5
